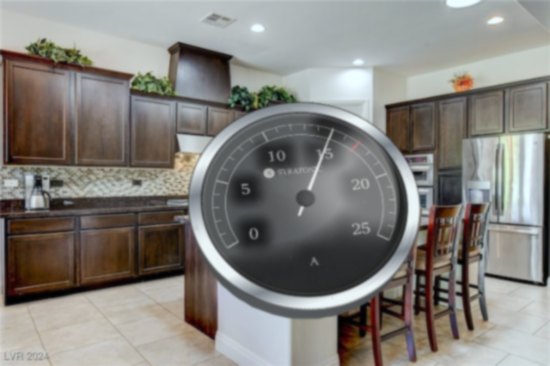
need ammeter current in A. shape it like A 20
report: A 15
